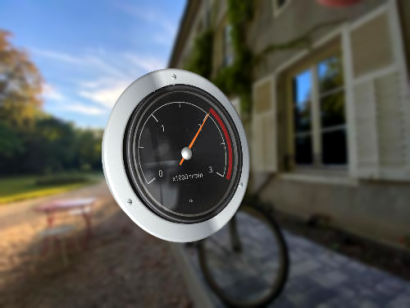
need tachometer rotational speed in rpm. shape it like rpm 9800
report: rpm 2000
